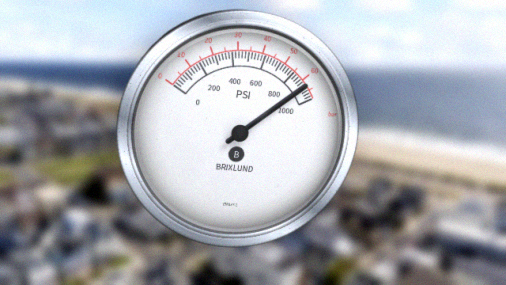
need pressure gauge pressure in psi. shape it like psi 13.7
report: psi 900
